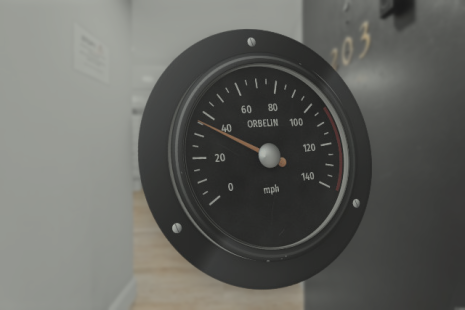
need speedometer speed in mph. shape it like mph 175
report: mph 35
